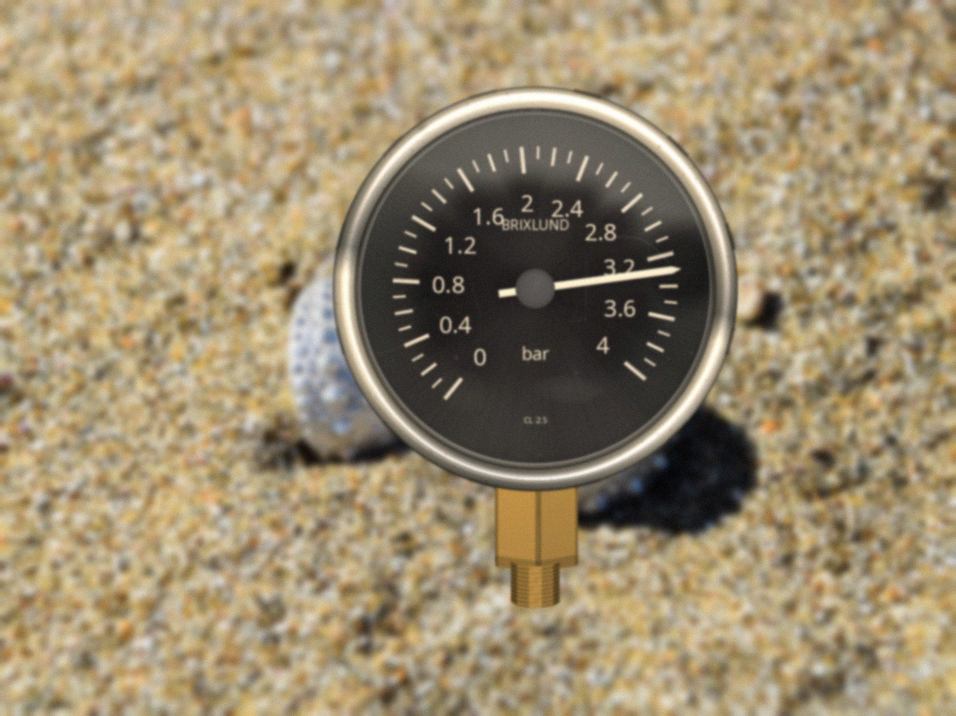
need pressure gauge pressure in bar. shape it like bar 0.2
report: bar 3.3
